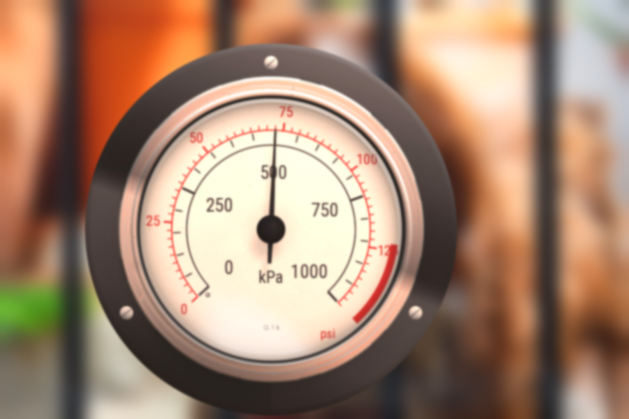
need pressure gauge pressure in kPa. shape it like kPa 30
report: kPa 500
